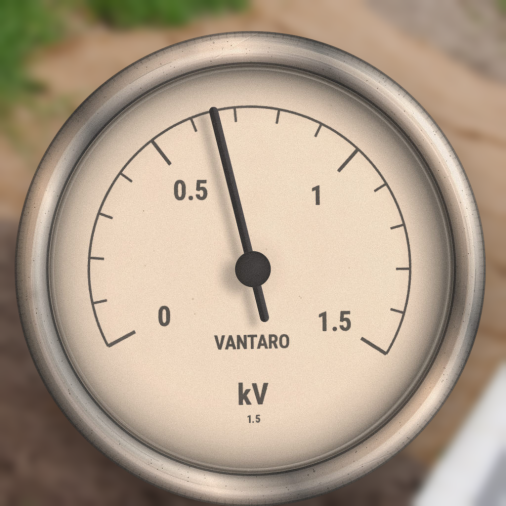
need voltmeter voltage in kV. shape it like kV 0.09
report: kV 0.65
